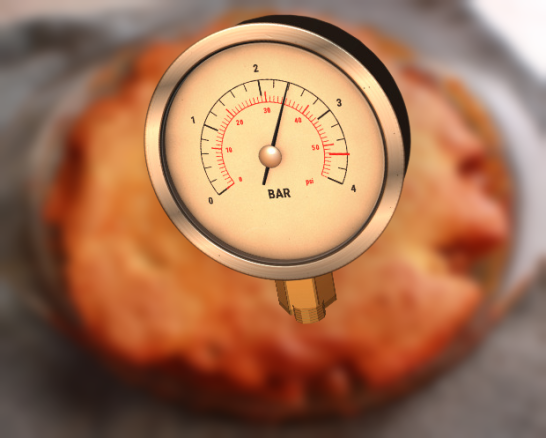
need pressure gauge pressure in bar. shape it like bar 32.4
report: bar 2.4
